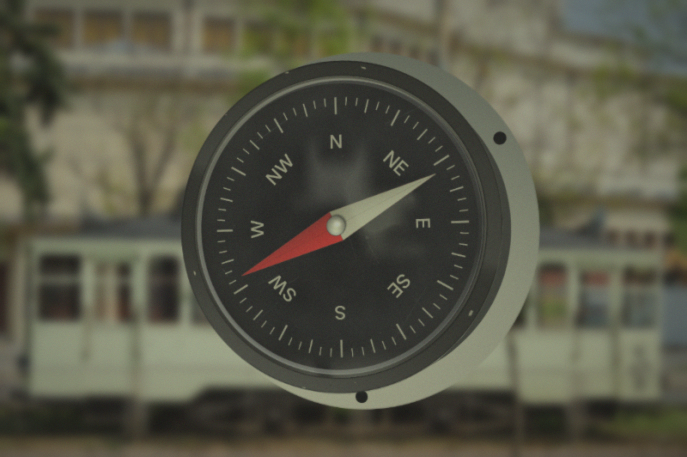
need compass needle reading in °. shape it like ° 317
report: ° 245
